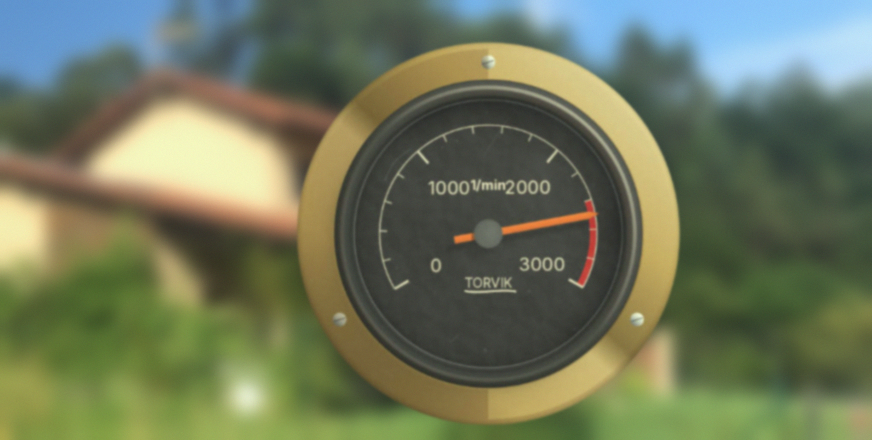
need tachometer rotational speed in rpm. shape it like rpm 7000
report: rpm 2500
